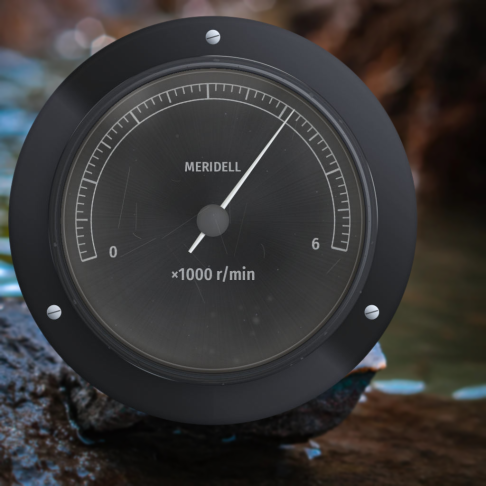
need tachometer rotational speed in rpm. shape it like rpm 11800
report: rpm 4100
